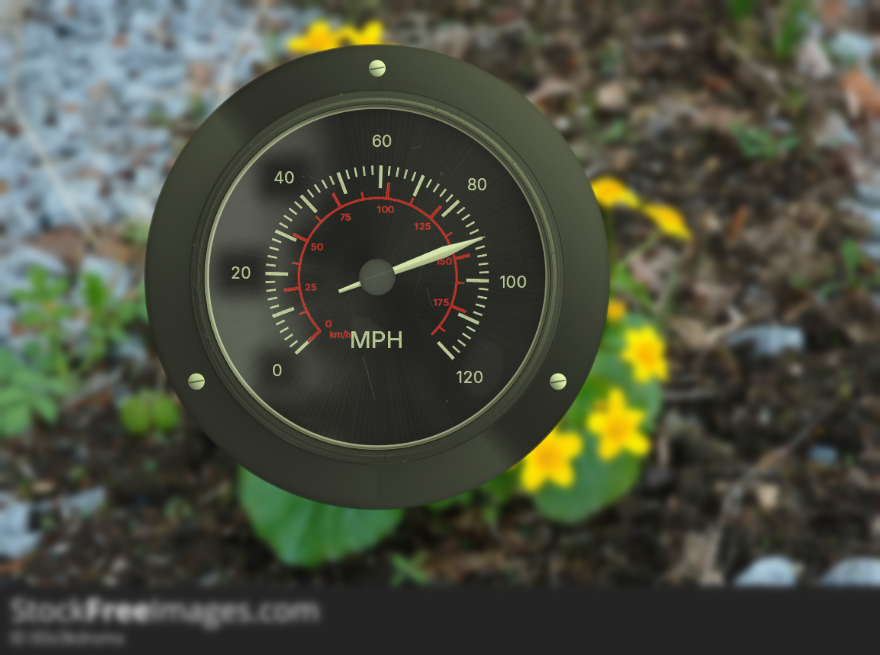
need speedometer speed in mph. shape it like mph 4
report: mph 90
